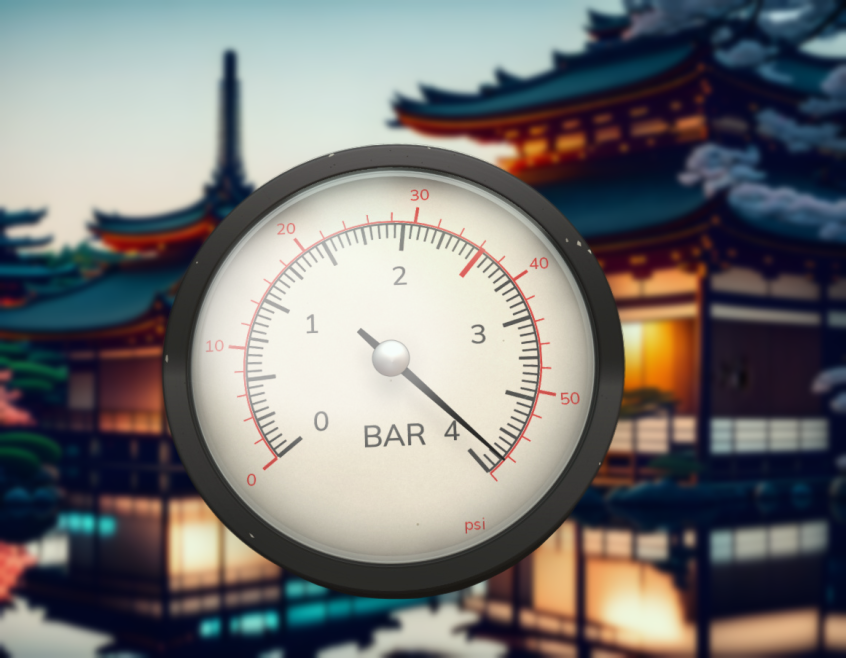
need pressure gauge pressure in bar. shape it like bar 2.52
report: bar 3.9
